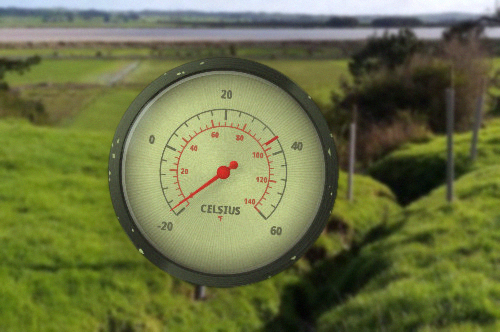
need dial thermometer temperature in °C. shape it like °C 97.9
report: °C -18
